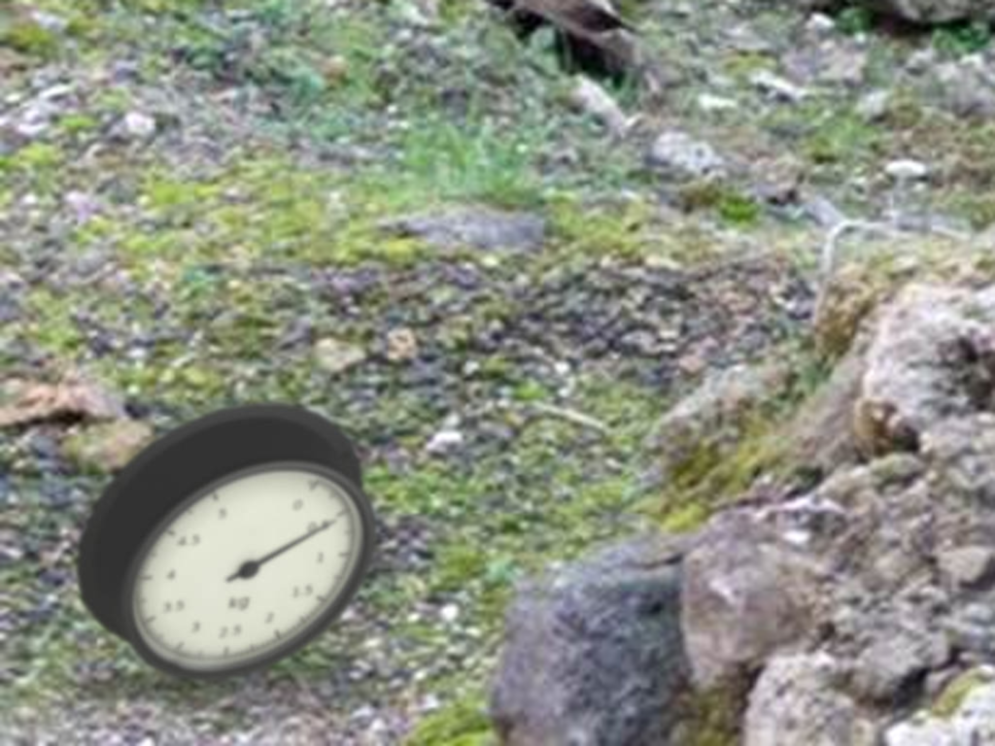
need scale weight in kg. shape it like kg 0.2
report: kg 0.5
